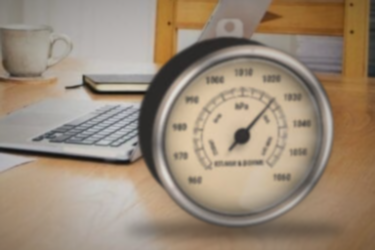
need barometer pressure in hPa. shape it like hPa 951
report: hPa 1025
